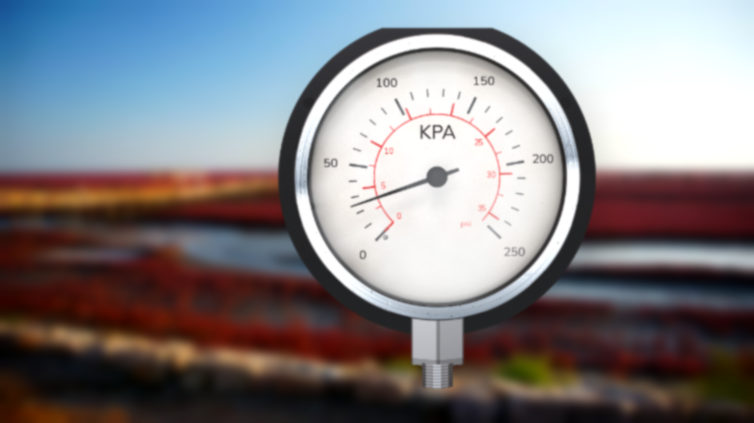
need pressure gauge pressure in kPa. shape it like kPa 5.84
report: kPa 25
